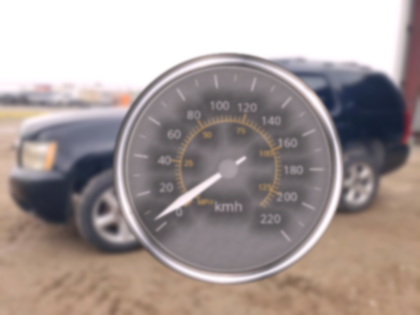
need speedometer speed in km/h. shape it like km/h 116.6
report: km/h 5
